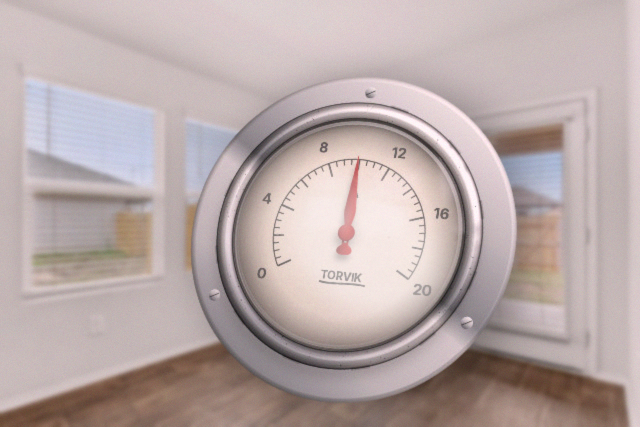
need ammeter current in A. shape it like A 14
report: A 10
